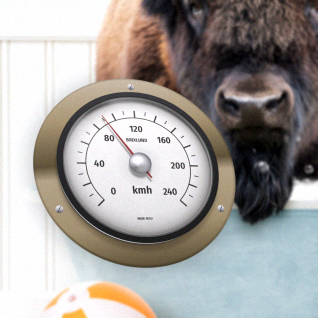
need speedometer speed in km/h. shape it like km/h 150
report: km/h 90
